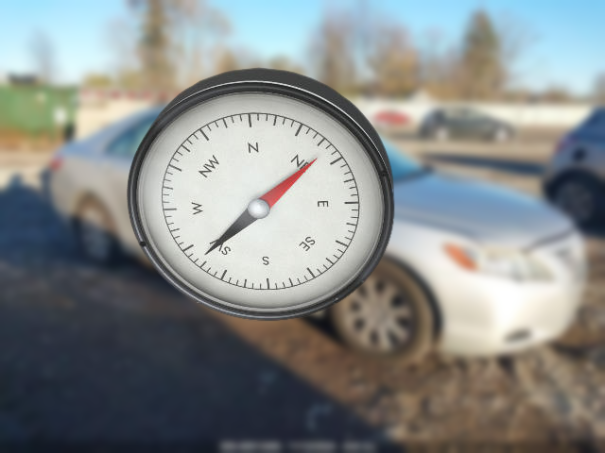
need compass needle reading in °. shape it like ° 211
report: ° 50
